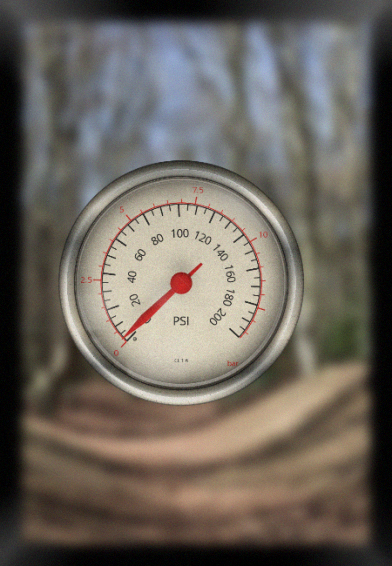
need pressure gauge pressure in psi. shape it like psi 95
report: psi 2.5
